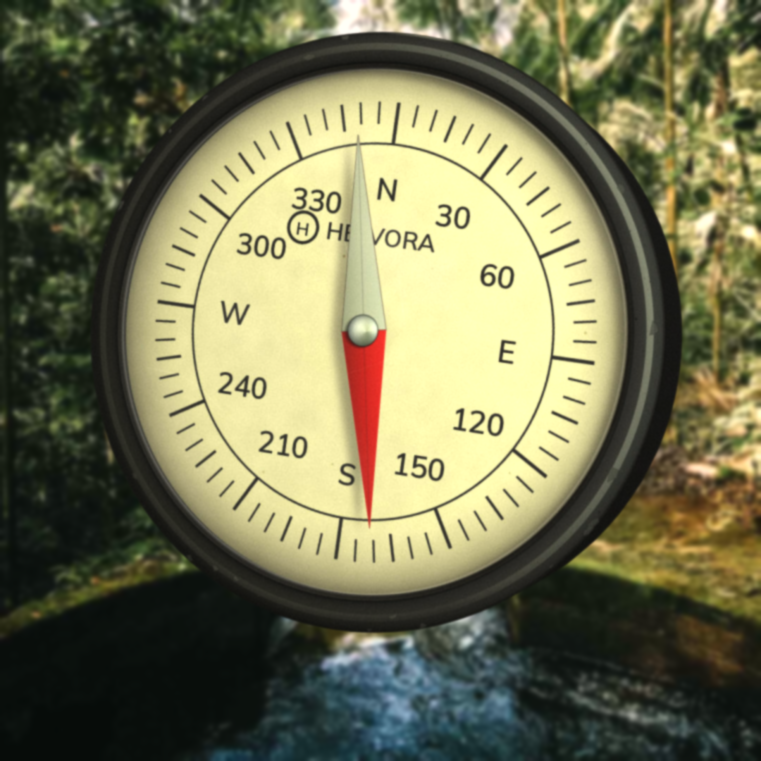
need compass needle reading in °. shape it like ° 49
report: ° 170
